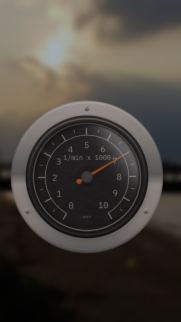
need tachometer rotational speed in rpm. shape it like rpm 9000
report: rpm 7000
